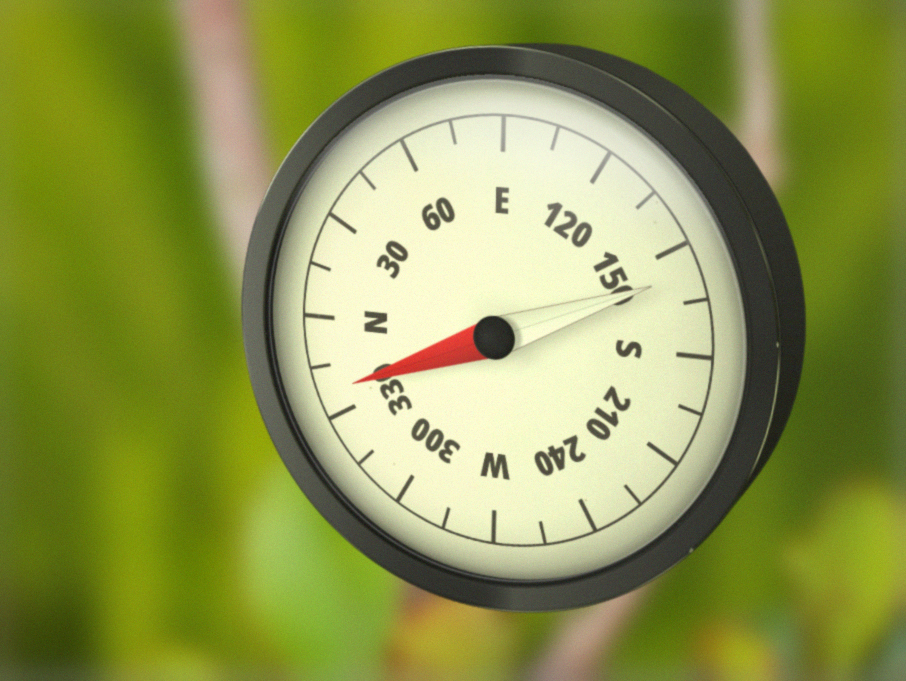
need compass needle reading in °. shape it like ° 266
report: ° 337.5
